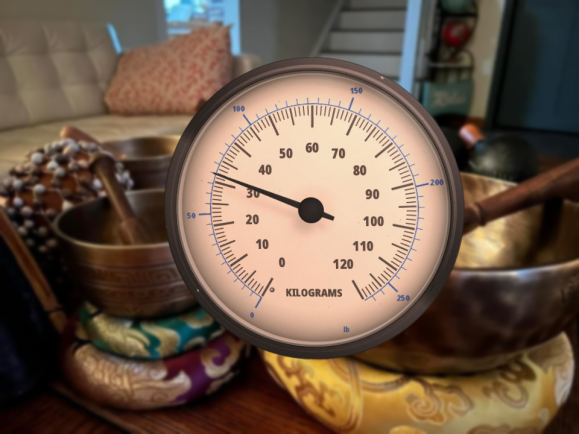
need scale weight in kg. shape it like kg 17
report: kg 32
